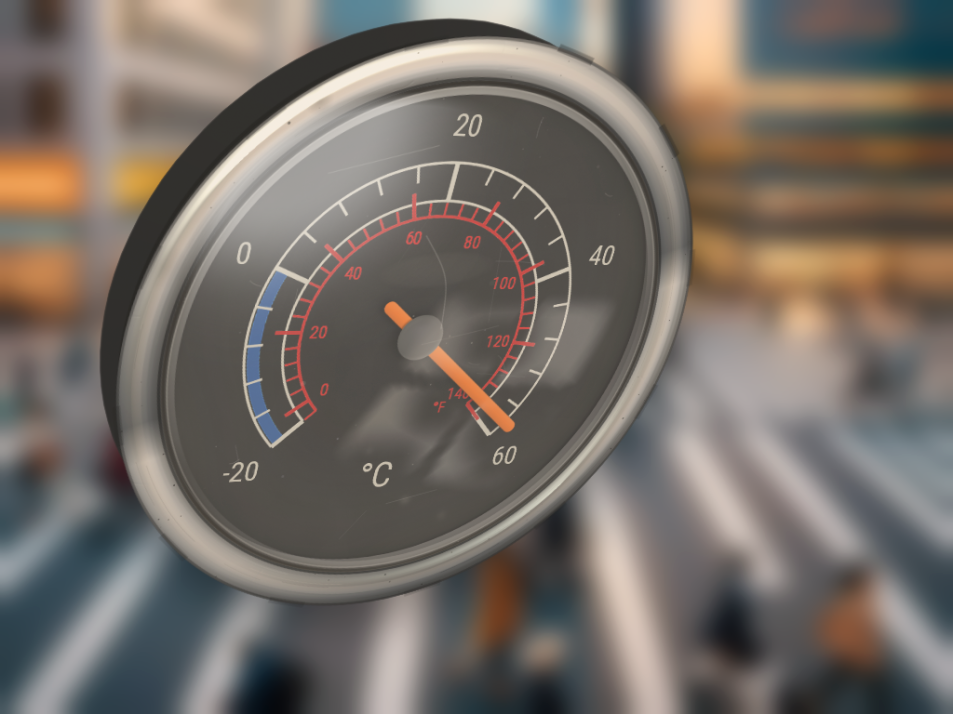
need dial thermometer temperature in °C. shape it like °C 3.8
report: °C 58
